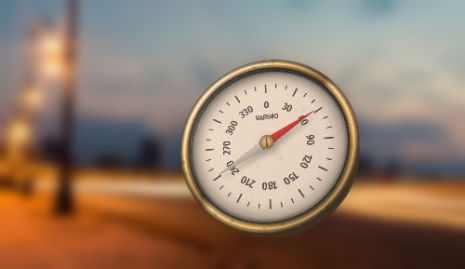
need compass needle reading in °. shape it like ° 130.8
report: ° 60
